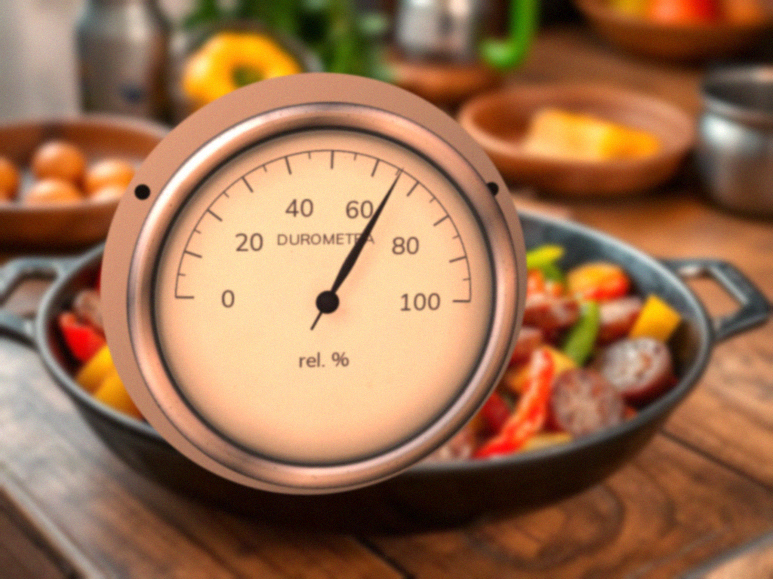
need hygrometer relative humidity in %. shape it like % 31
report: % 65
